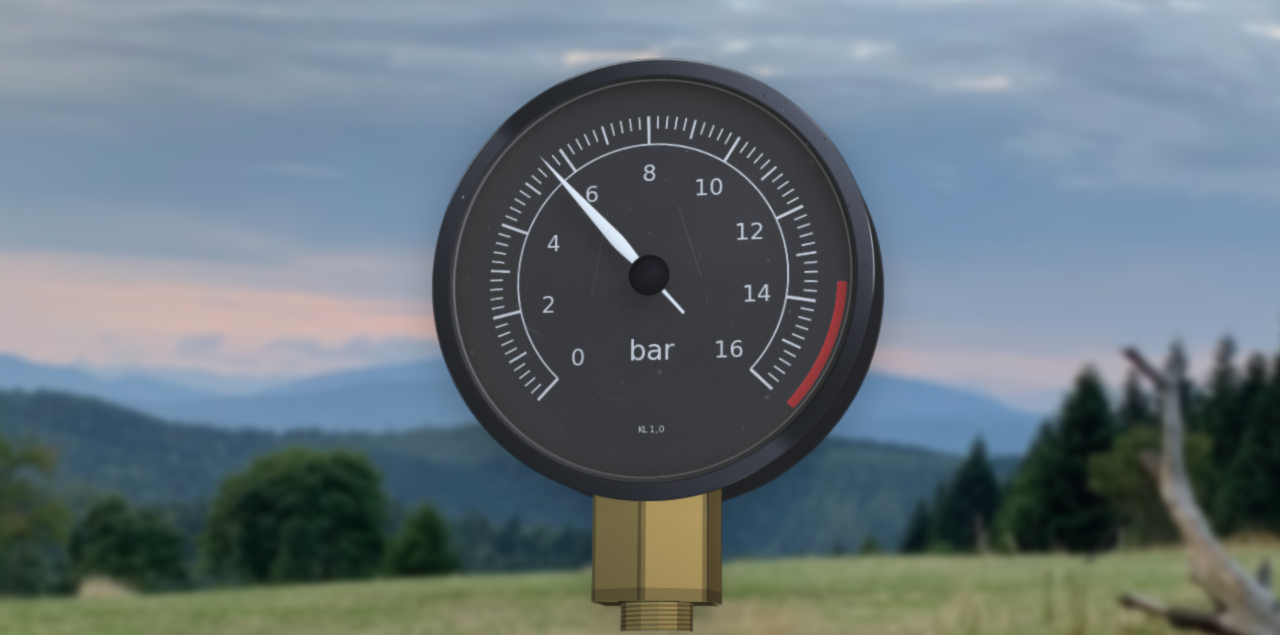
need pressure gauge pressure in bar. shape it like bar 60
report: bar 5.6
